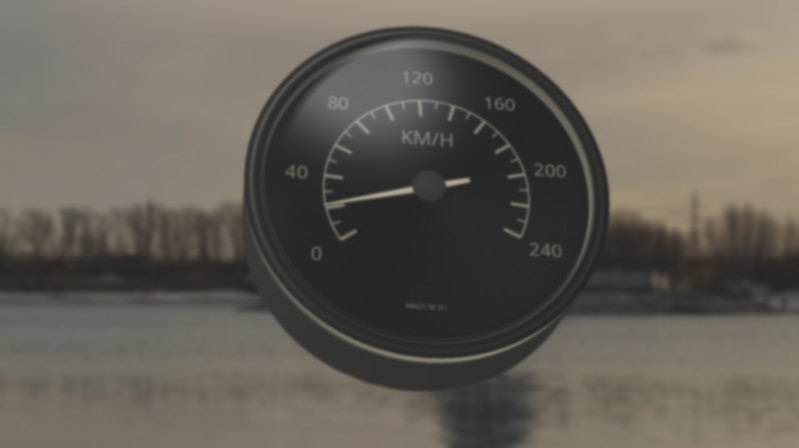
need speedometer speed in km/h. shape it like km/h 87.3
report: km/h 20
